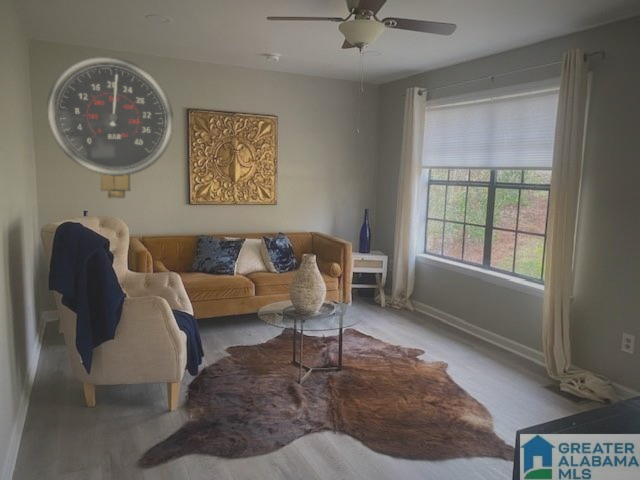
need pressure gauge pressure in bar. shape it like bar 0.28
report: bar 21
